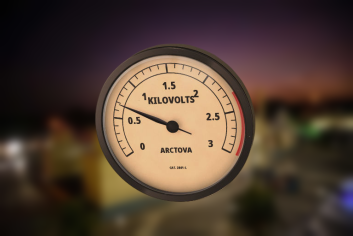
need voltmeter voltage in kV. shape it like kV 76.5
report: kV 0.7
